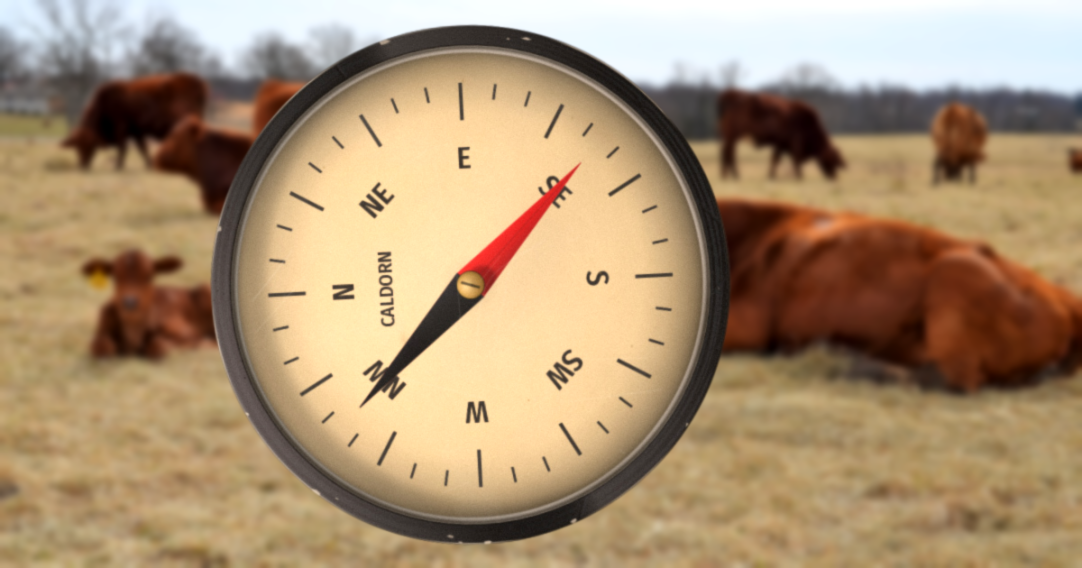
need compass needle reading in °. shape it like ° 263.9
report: ° 135
